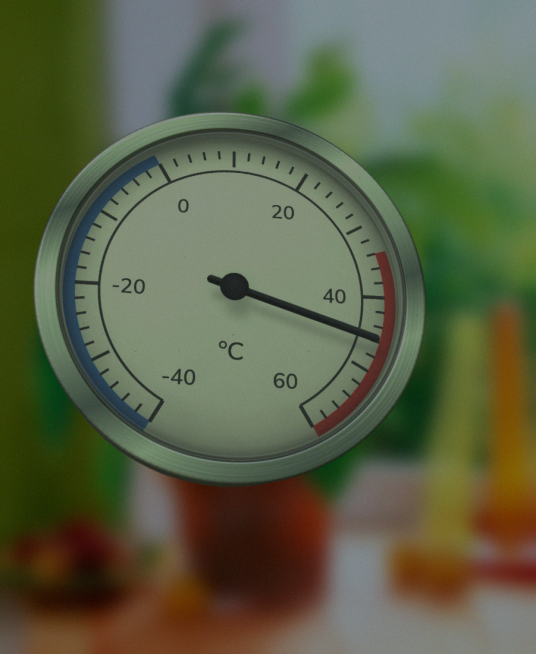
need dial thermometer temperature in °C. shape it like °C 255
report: °C 46
